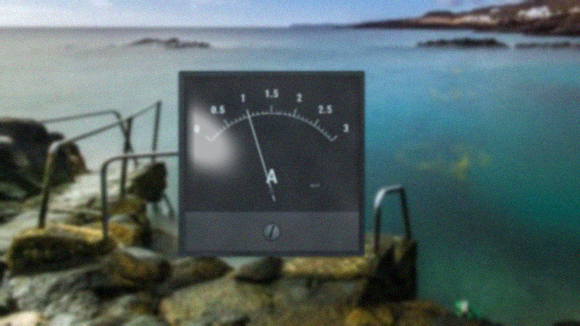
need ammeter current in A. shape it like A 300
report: A 1
